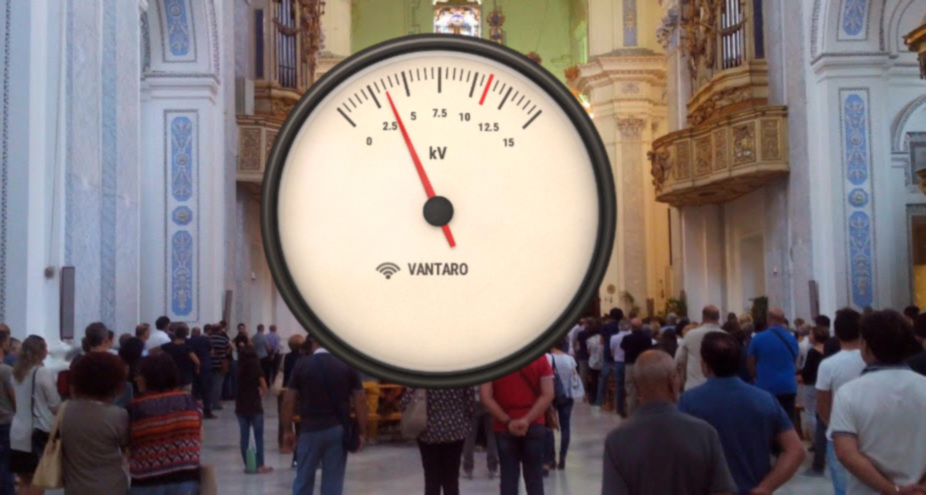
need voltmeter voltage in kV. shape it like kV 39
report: kV 3.5
